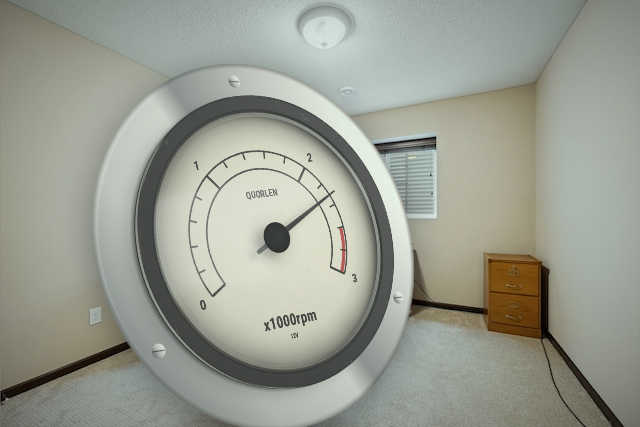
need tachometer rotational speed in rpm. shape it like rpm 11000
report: rpm 2300
